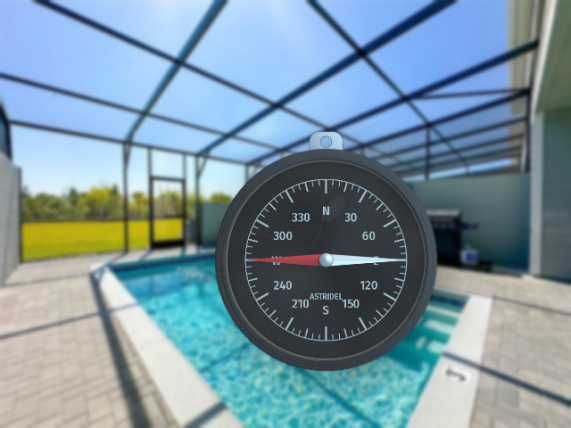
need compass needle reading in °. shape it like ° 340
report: ° 270
